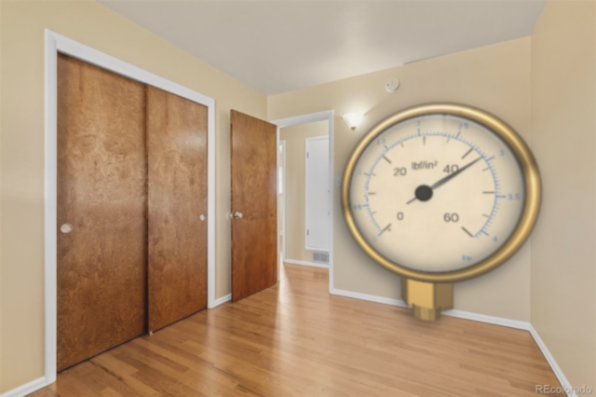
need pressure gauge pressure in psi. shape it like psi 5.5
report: psi 42.5
